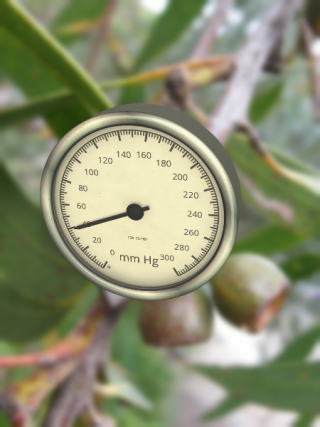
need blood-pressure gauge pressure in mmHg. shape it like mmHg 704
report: mmHg 40
